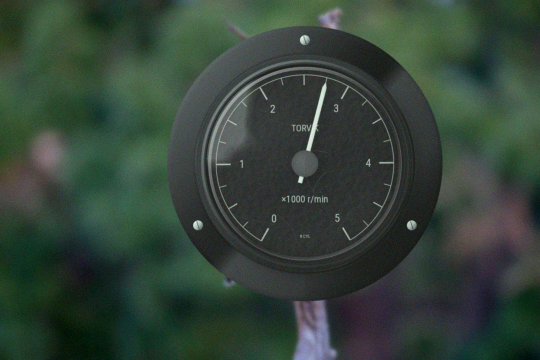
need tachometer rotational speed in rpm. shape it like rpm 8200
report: rpm 2750
